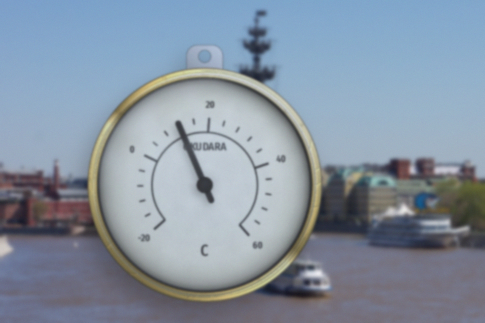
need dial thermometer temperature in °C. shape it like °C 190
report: °C 12
